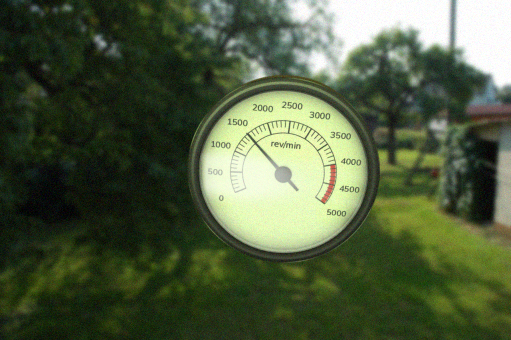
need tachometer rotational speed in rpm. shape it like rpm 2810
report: rpm 1500
